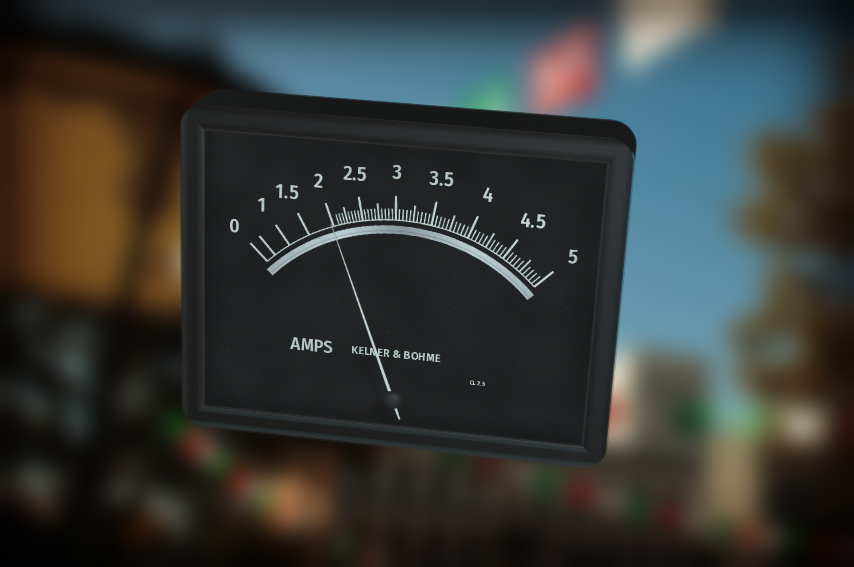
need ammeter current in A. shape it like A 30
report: A 2
